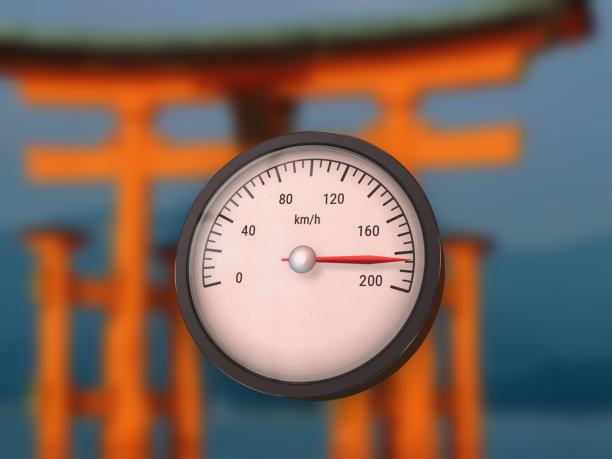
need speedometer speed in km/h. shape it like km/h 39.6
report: km/h 185
